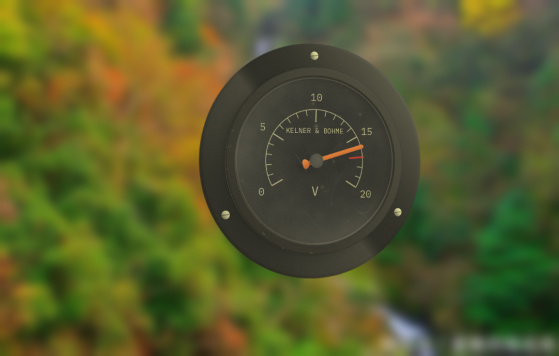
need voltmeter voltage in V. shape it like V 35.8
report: V 16
